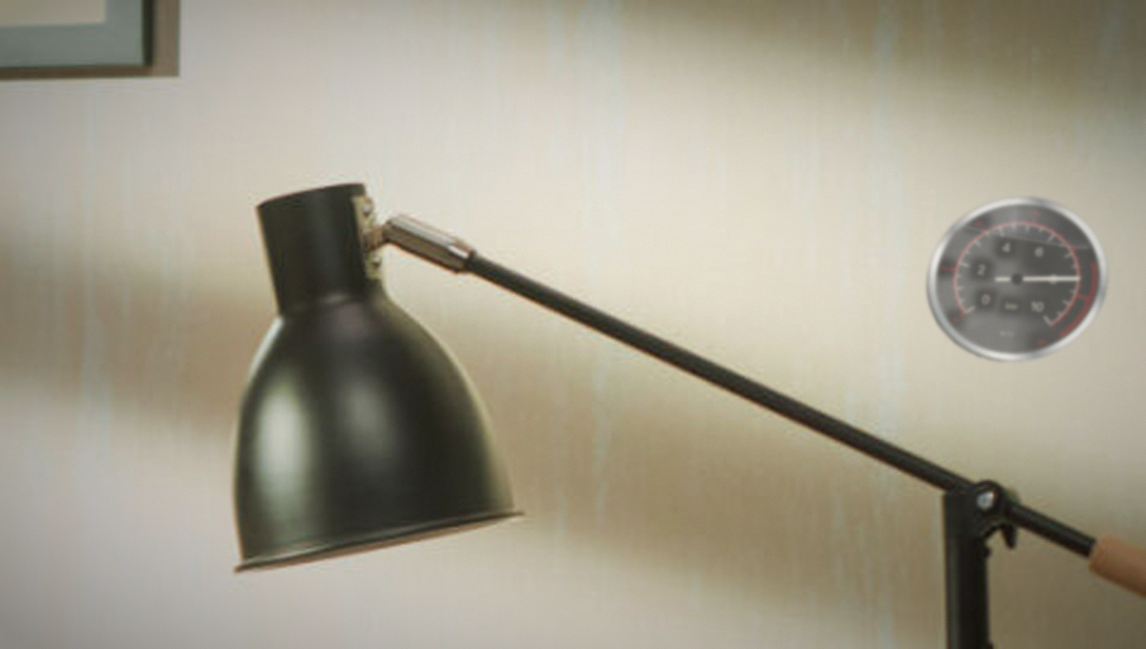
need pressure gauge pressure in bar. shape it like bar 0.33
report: bar 8
